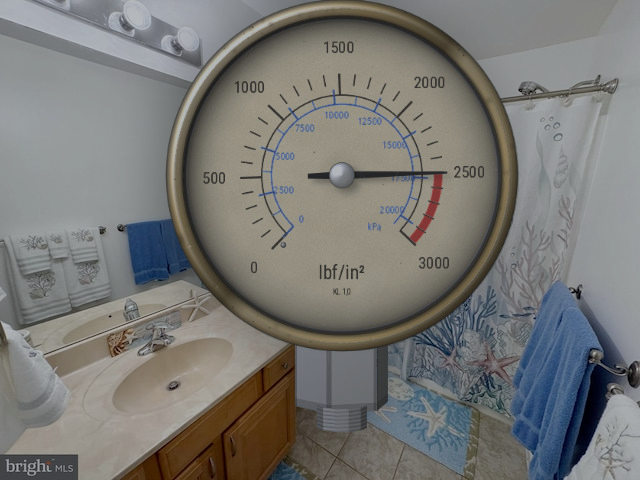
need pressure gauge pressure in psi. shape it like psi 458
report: psi 2500
